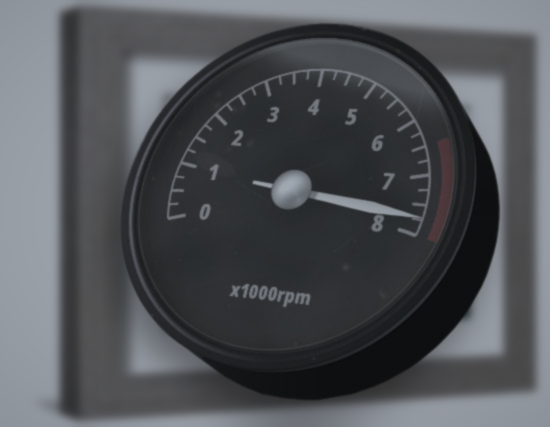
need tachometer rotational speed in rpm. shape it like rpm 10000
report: rpm 7750
